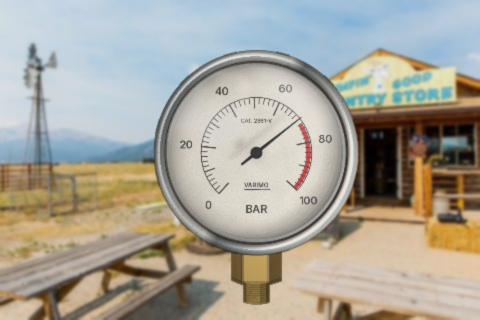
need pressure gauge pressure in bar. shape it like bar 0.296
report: bar 70
